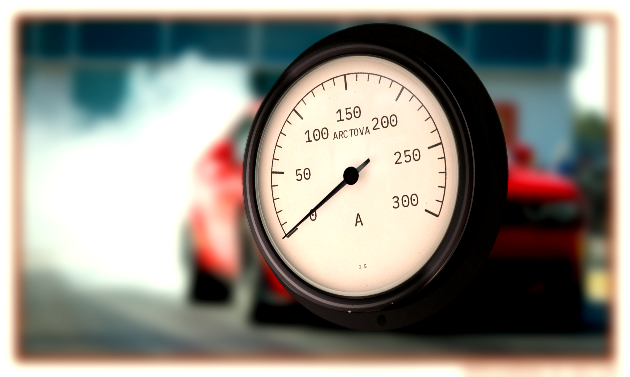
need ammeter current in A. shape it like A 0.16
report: A 0
